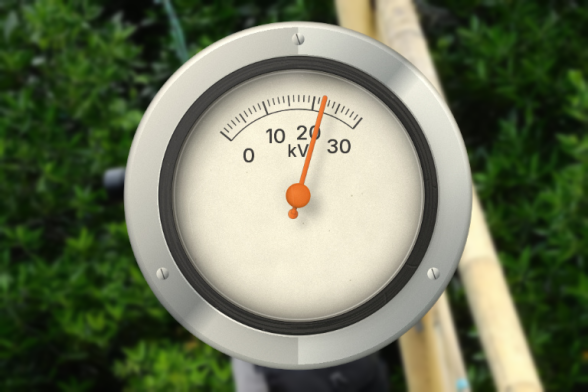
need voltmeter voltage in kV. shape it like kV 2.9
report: kV 22
